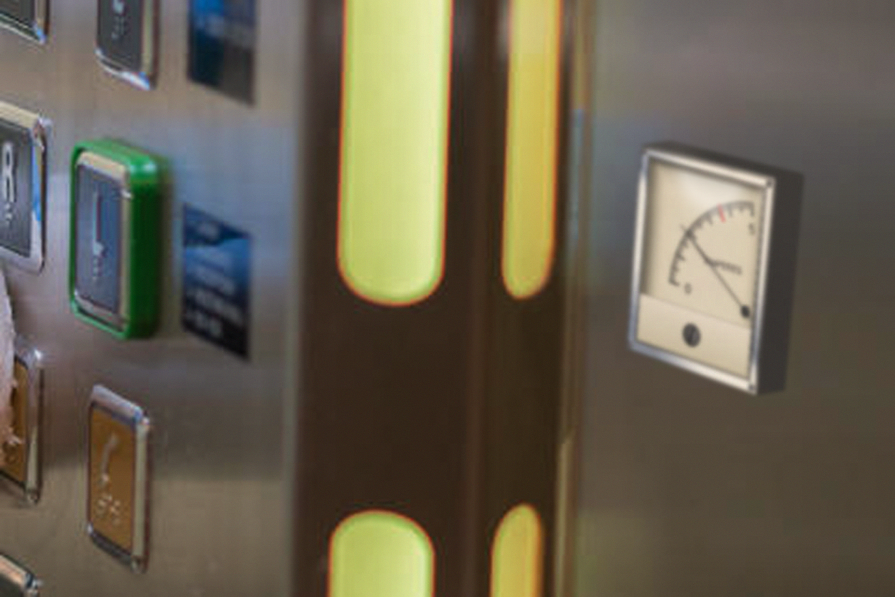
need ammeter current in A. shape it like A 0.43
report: A 2
